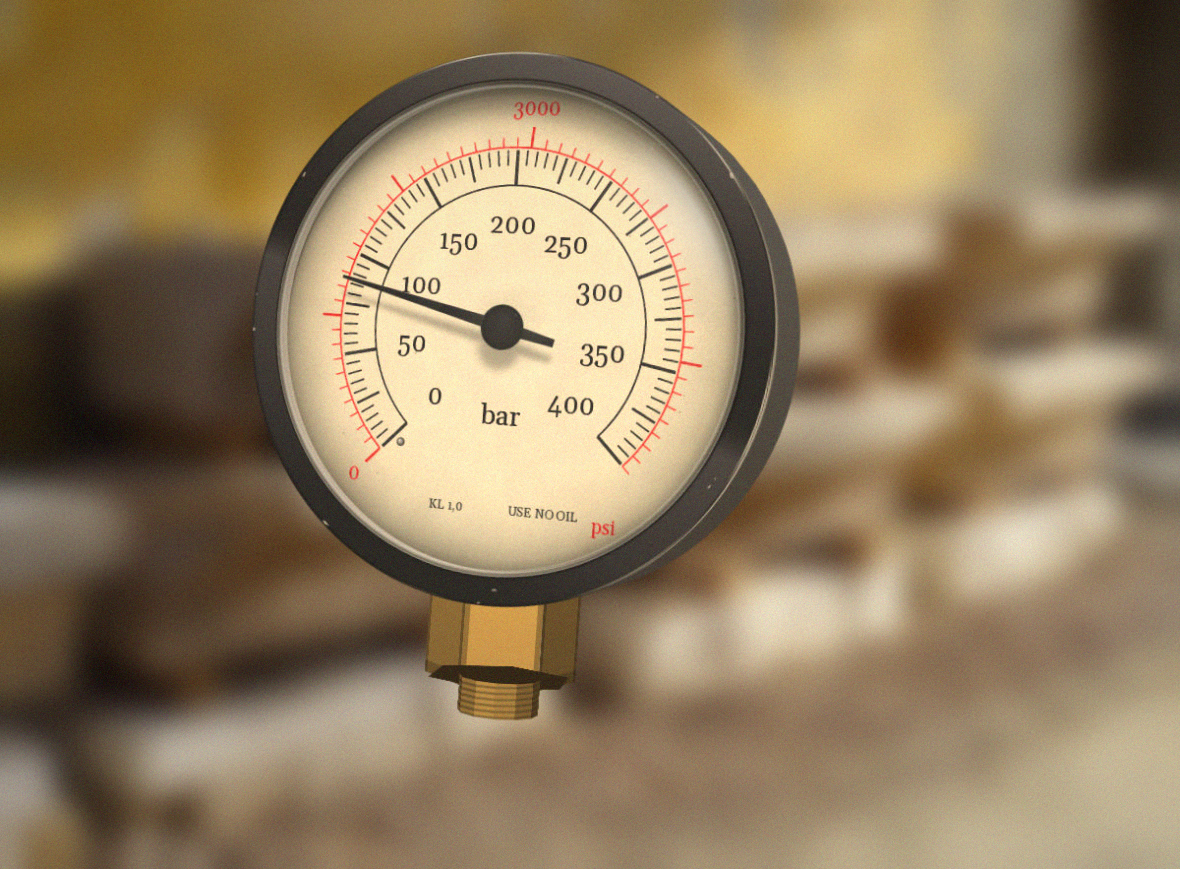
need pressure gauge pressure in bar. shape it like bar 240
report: bar 87.5
